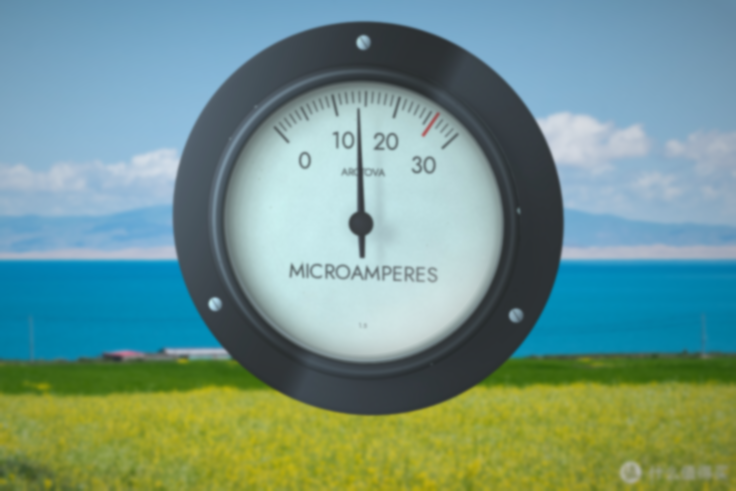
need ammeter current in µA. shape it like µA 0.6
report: µA 14
